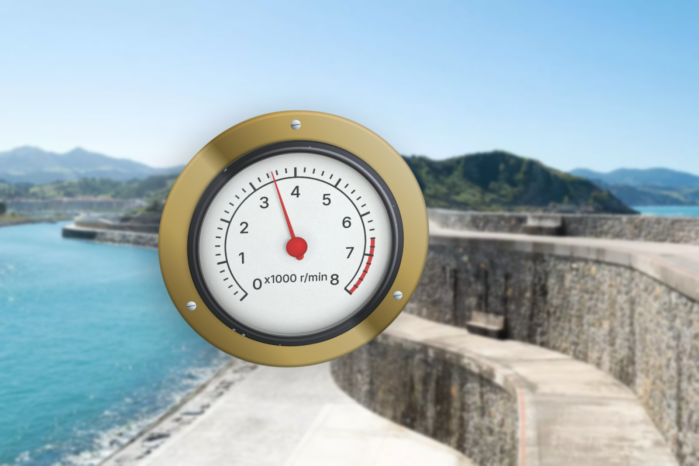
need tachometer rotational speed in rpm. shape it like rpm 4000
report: rpm 3500
